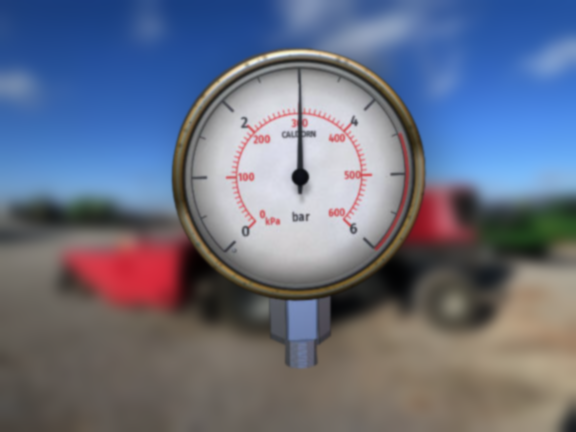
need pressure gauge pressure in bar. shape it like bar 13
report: bar 3
